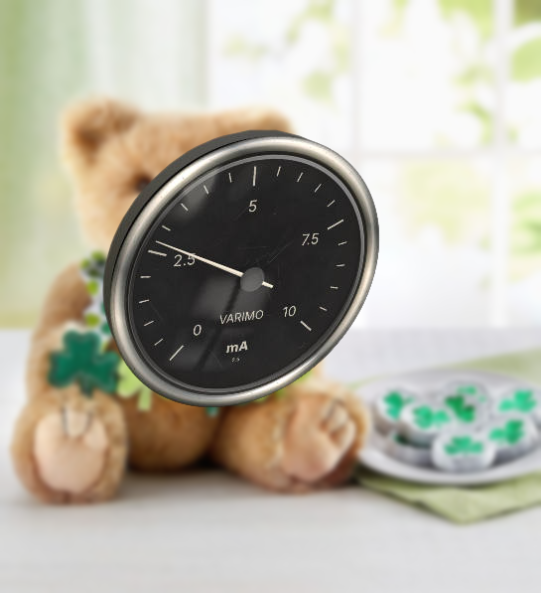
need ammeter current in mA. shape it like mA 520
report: mA 2.75
